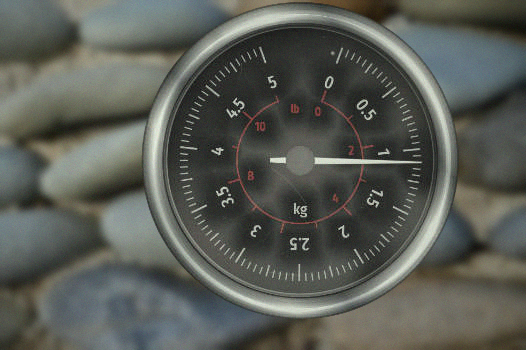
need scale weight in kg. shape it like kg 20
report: kg 1.1
